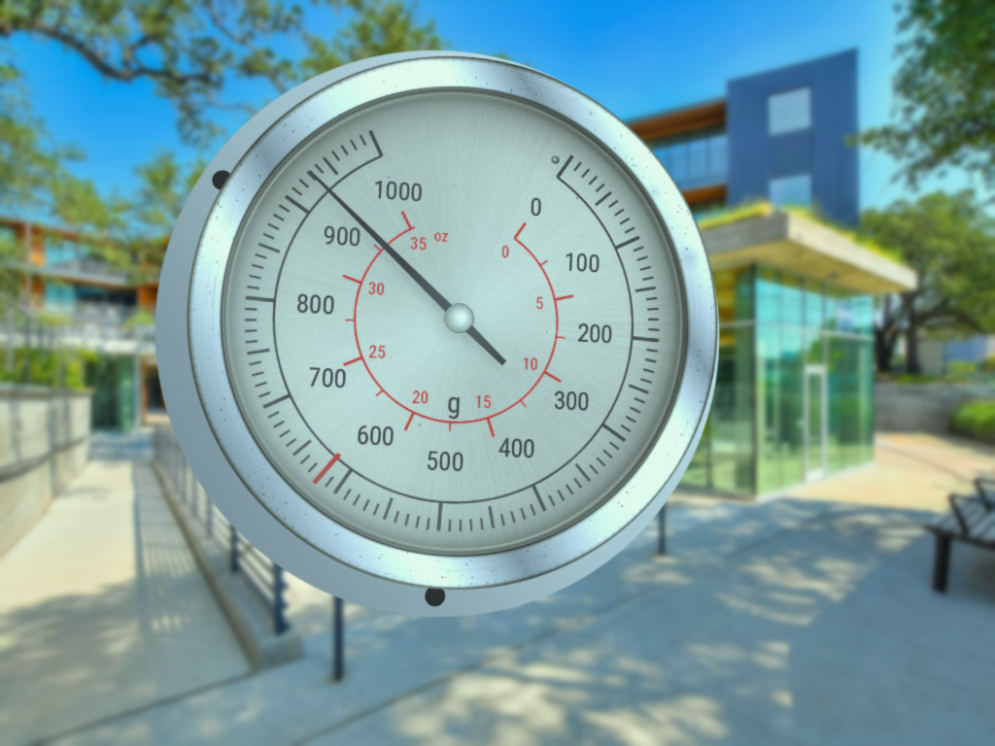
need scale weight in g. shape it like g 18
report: g 930
